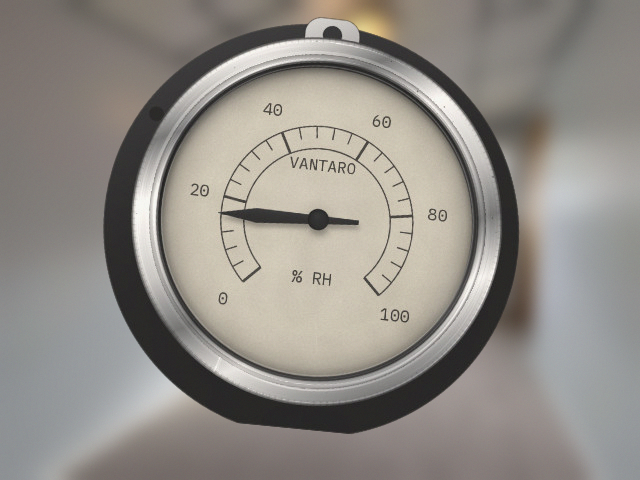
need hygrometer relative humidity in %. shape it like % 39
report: % 16
